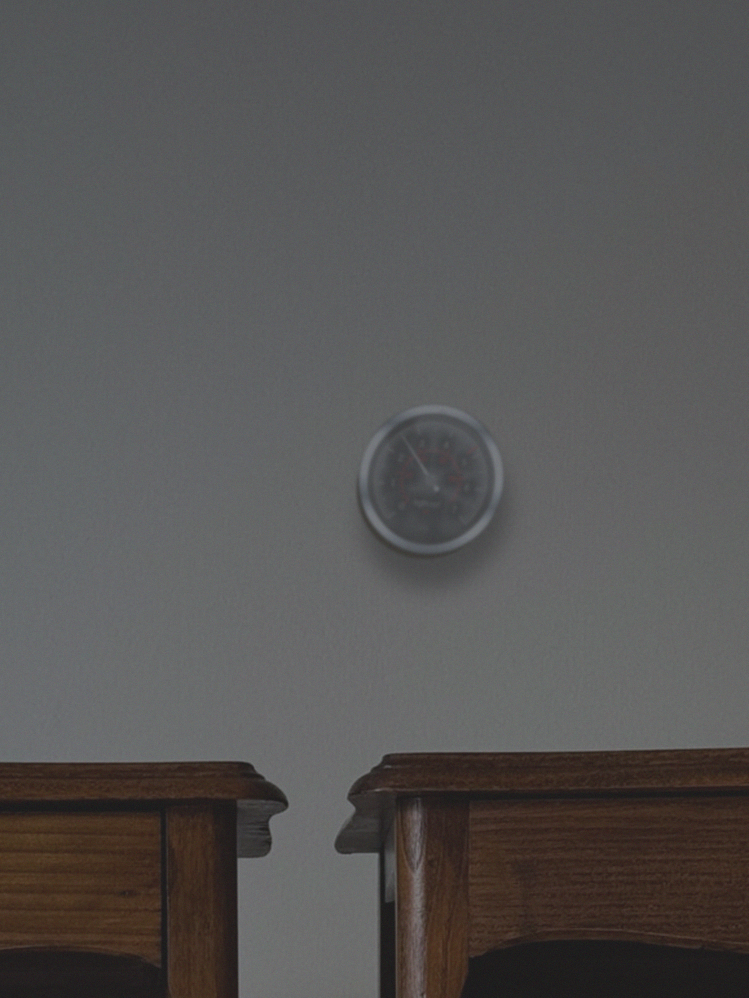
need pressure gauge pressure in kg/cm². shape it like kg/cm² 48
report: kg/cm² 2.5
